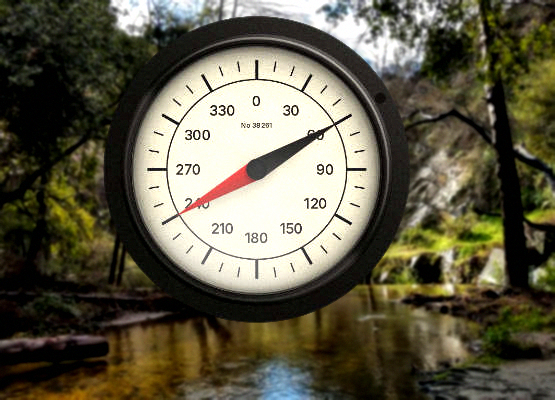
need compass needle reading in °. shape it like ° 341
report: ° 240
